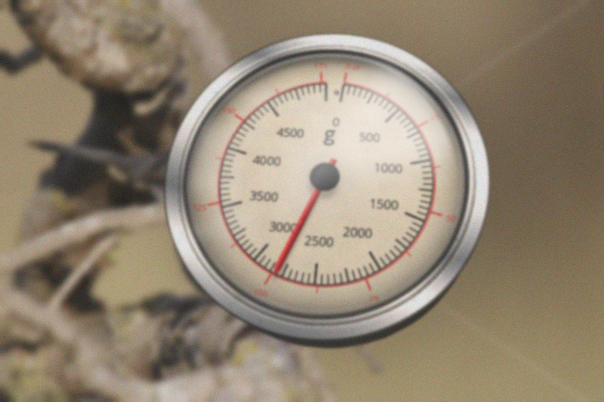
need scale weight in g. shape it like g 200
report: g 2800
